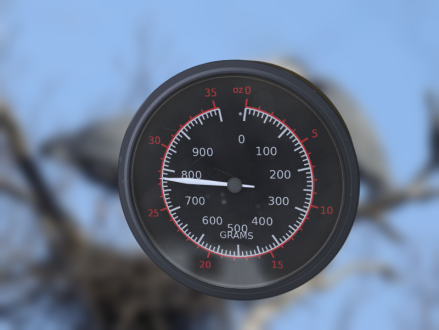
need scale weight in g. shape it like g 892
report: g 780
